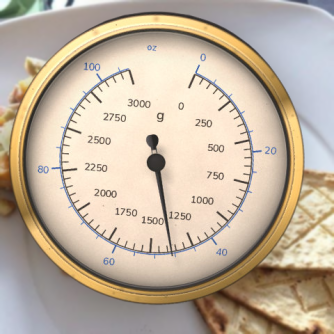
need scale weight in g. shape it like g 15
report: g 1375
